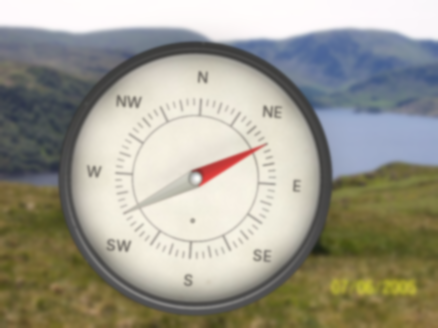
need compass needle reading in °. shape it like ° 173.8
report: ° 60
